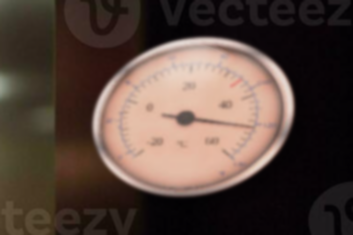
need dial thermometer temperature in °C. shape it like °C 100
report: °C 50
